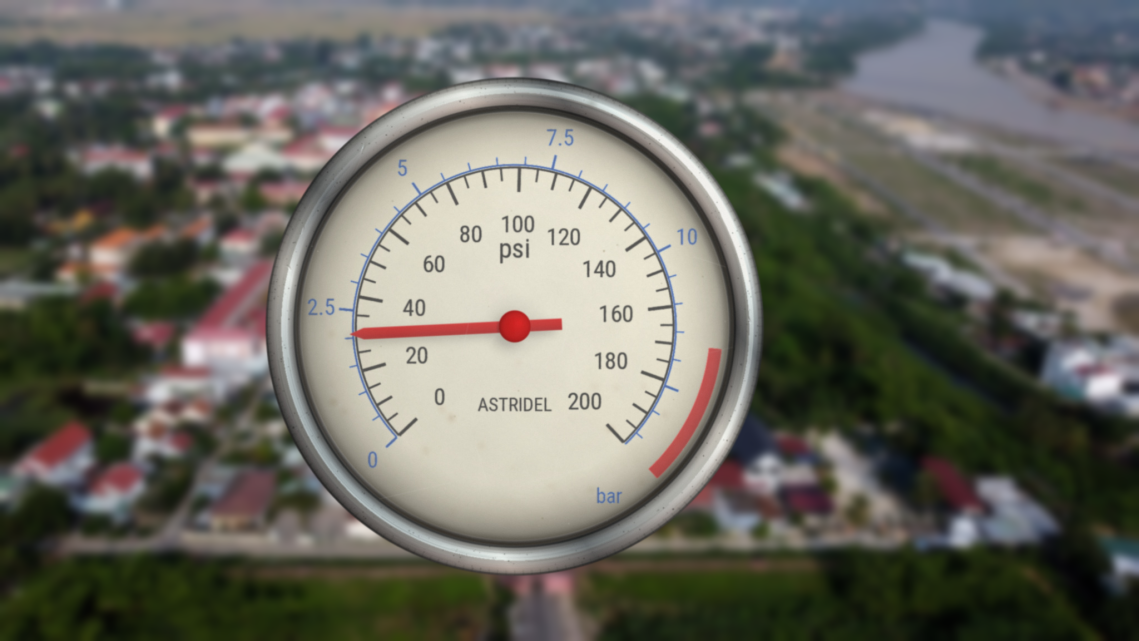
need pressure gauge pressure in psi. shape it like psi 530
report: psi 30
